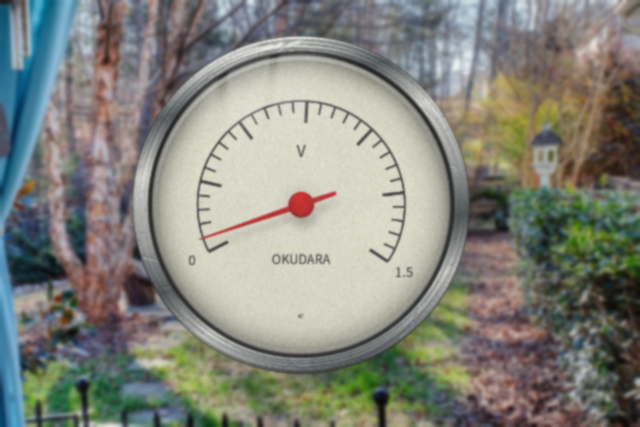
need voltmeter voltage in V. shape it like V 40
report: V 0.05
